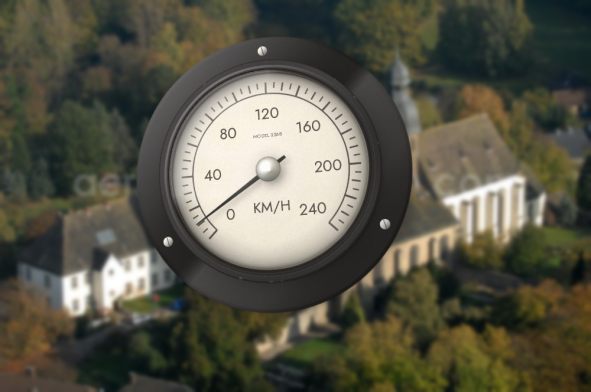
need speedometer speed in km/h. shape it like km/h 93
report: km/h 10
